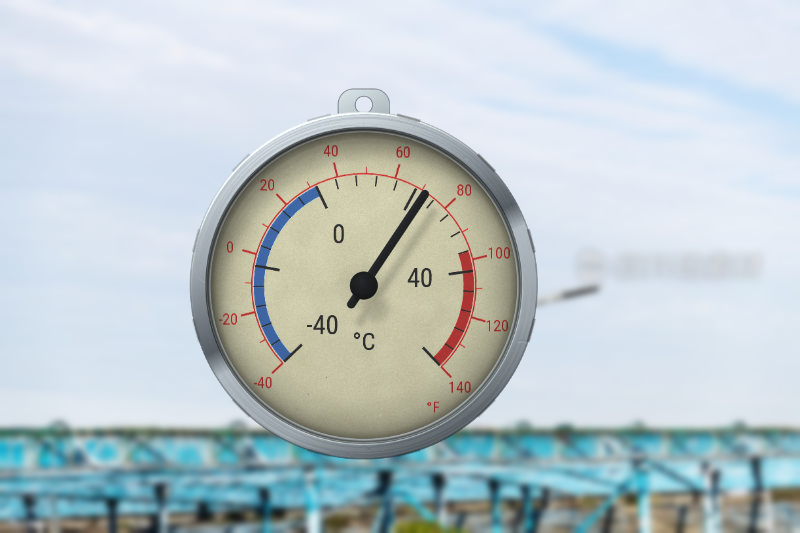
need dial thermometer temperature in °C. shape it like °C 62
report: °C 22
